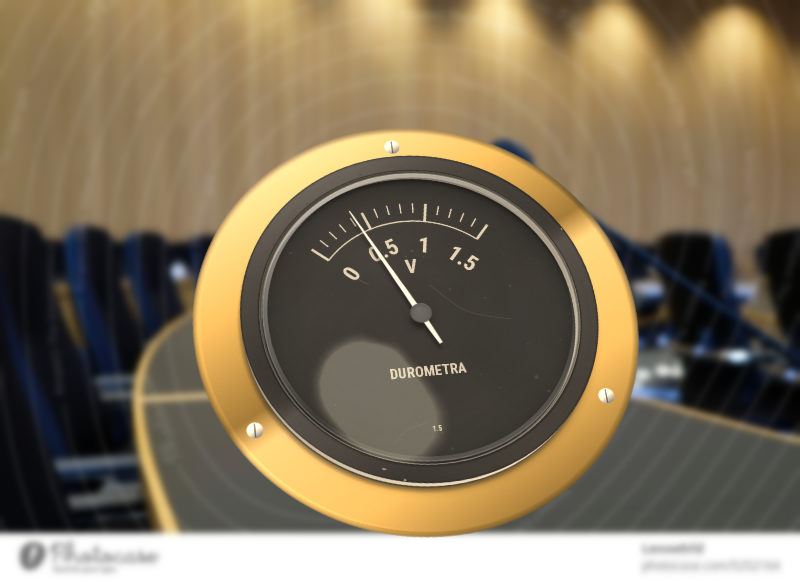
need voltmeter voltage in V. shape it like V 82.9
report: V 0.4
